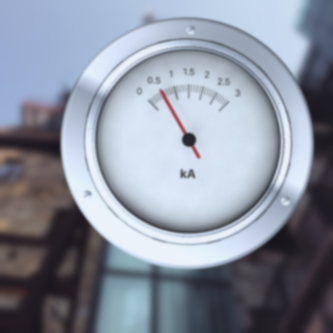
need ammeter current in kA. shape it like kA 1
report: kA 0.5
